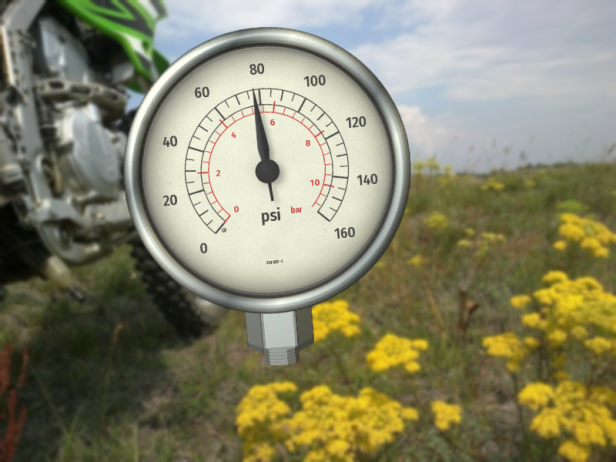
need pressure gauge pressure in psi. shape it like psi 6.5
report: psi 77.5
